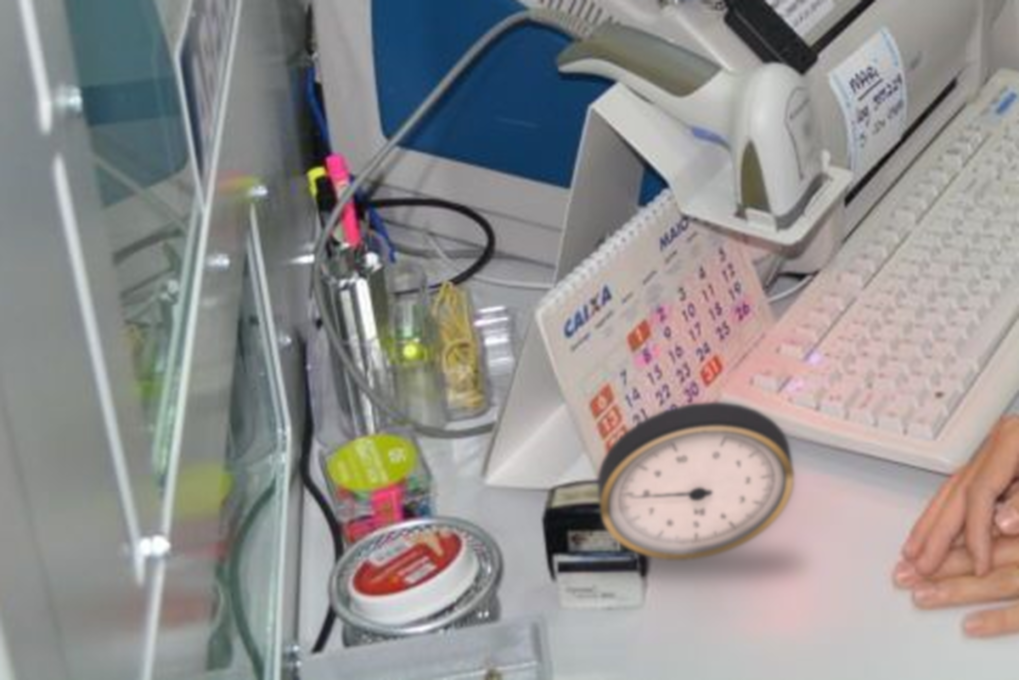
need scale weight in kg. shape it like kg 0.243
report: kg 8
